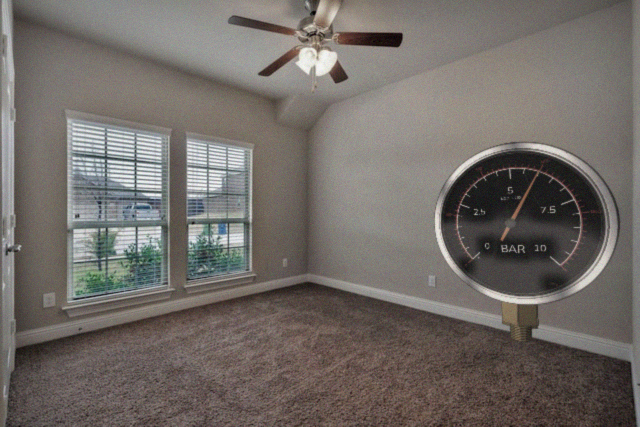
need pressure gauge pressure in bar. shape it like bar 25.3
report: bar 6
